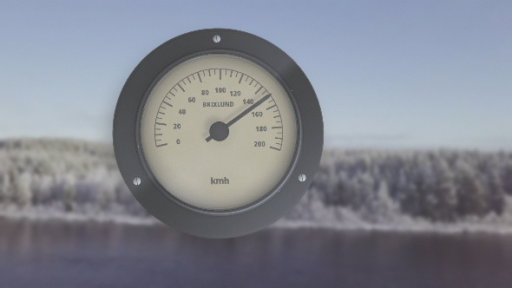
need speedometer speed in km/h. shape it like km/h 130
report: km/h 150
